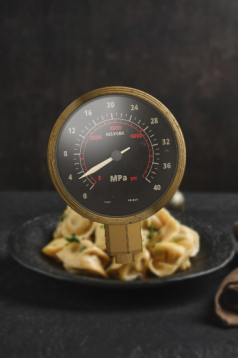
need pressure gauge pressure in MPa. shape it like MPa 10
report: MPa 3
